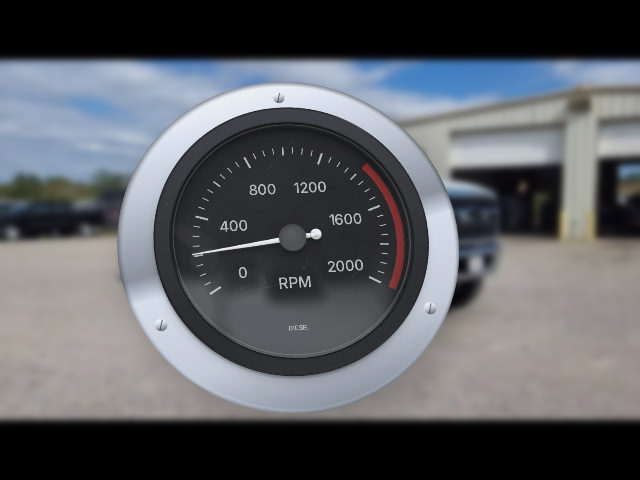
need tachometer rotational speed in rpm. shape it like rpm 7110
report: rpm 200
